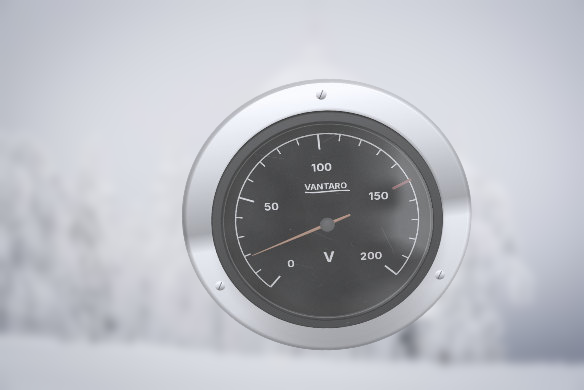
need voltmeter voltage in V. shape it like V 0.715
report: V 20
